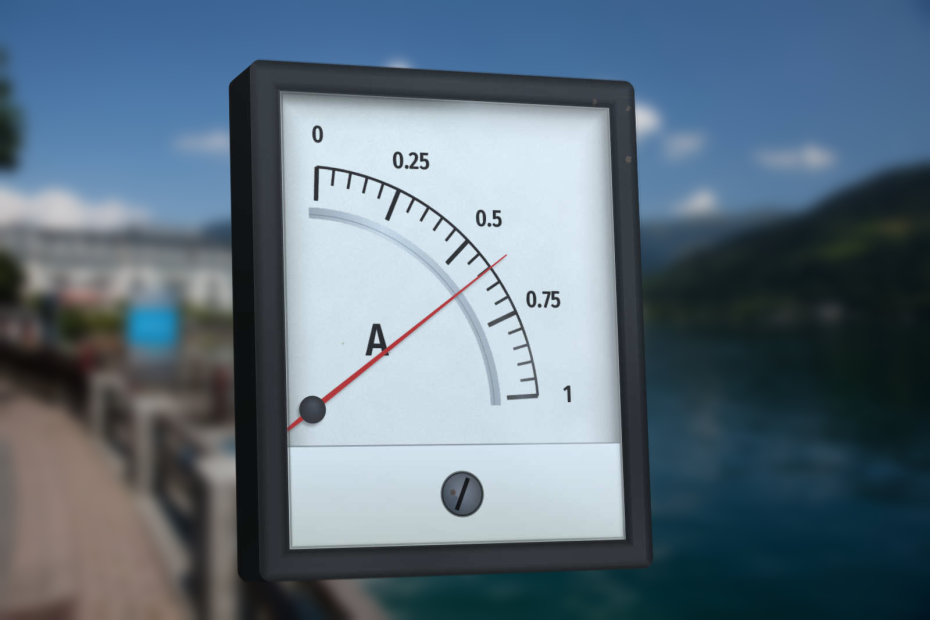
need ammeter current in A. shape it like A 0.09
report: A 0.6
